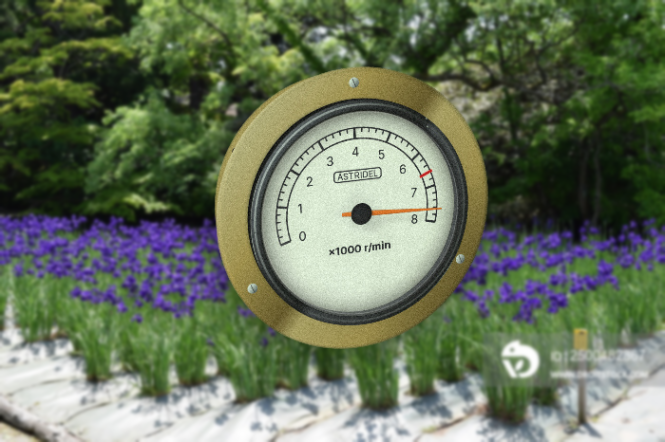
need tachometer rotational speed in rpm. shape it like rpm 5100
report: rpm 7600
